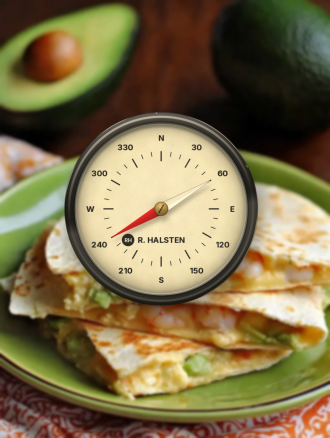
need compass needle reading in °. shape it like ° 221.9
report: ° 240
